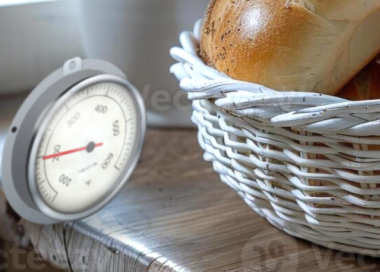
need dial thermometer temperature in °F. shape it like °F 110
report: °F 200
